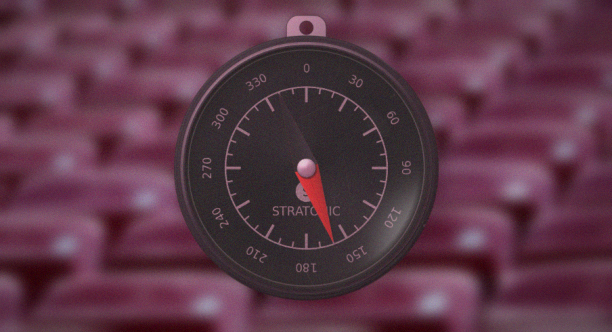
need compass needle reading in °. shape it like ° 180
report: ° 160
